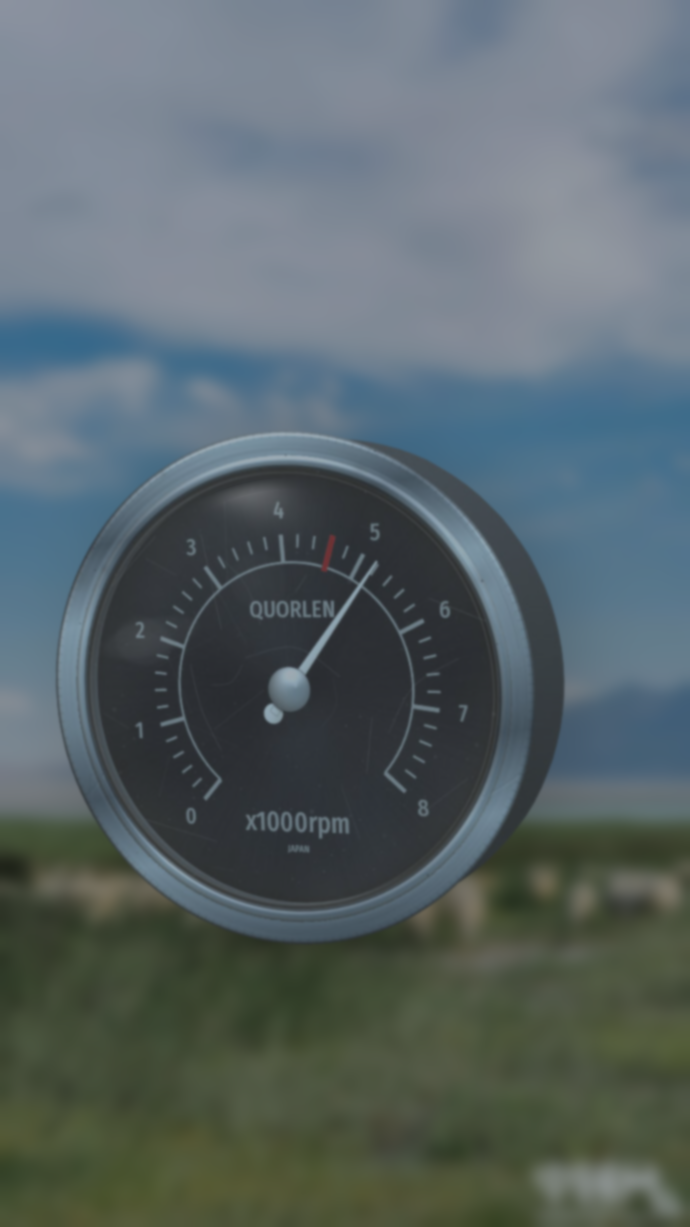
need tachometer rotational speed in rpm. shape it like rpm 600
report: rpm 5200
